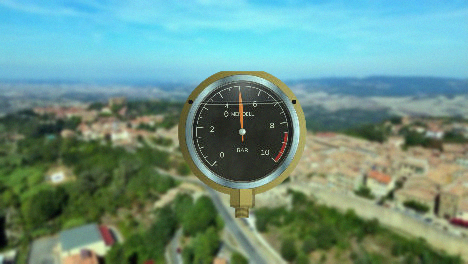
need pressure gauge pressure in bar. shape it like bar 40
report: bar 5
